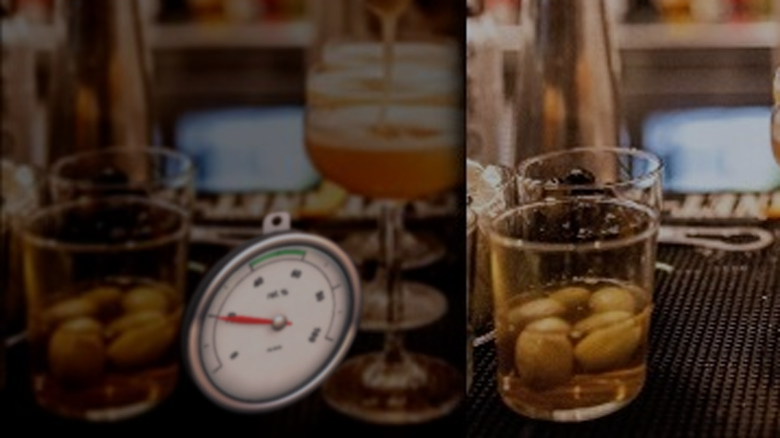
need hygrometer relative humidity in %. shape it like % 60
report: % 20
